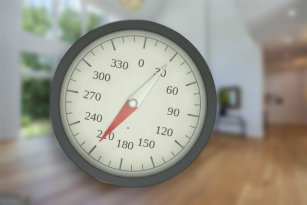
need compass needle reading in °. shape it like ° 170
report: ° 210
